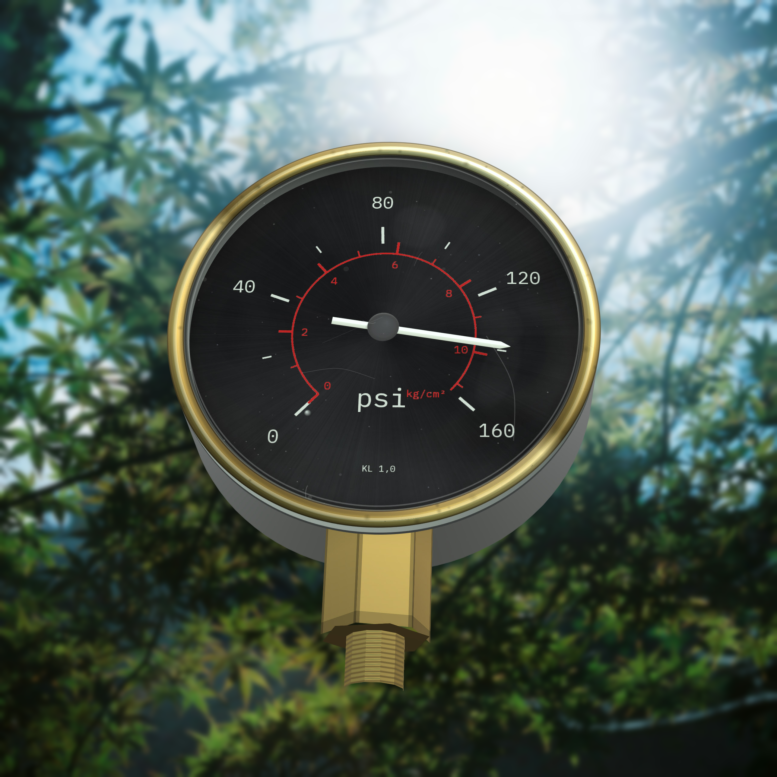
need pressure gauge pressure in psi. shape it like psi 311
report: psi 140
